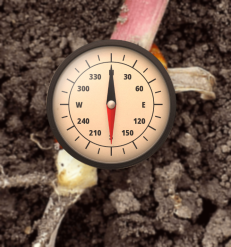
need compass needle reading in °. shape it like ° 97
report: ° 180
